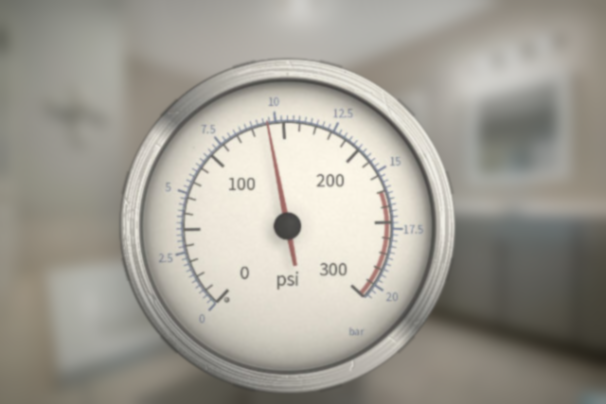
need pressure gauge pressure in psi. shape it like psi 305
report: psi 140
